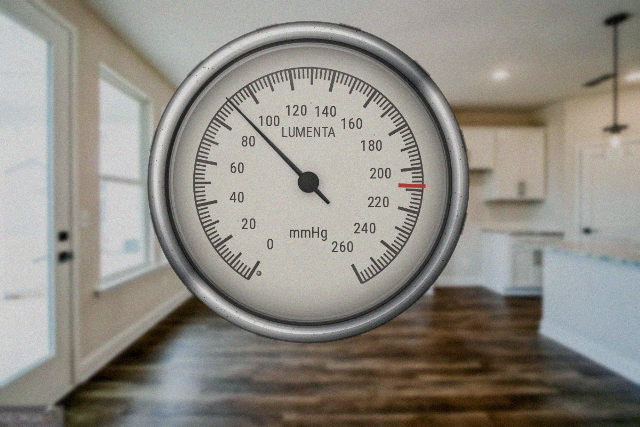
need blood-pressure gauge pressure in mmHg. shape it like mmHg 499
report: mmHg 90
